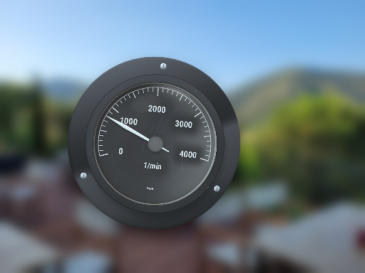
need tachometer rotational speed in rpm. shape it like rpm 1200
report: rpm 800
